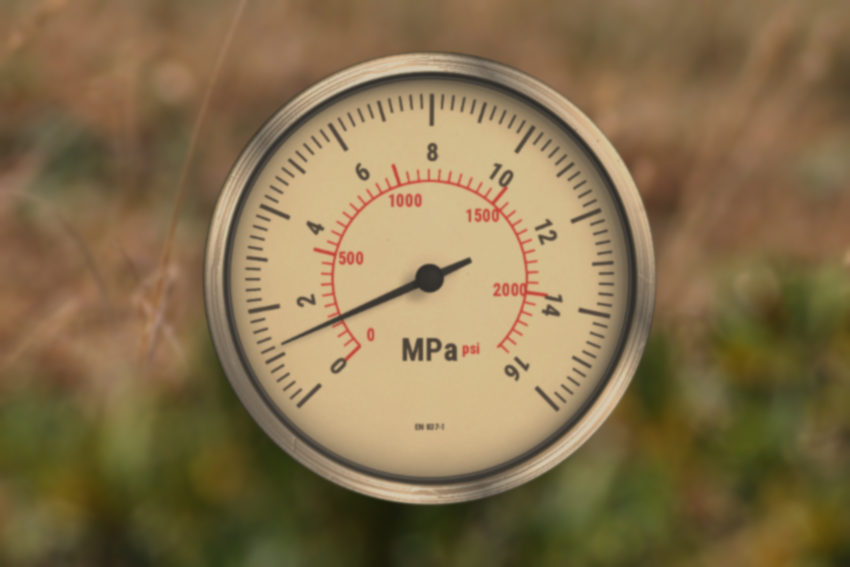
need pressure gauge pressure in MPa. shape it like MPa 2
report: MPa 1.2
